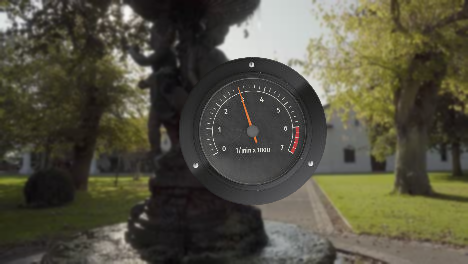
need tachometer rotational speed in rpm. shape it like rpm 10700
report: rpm 3000
